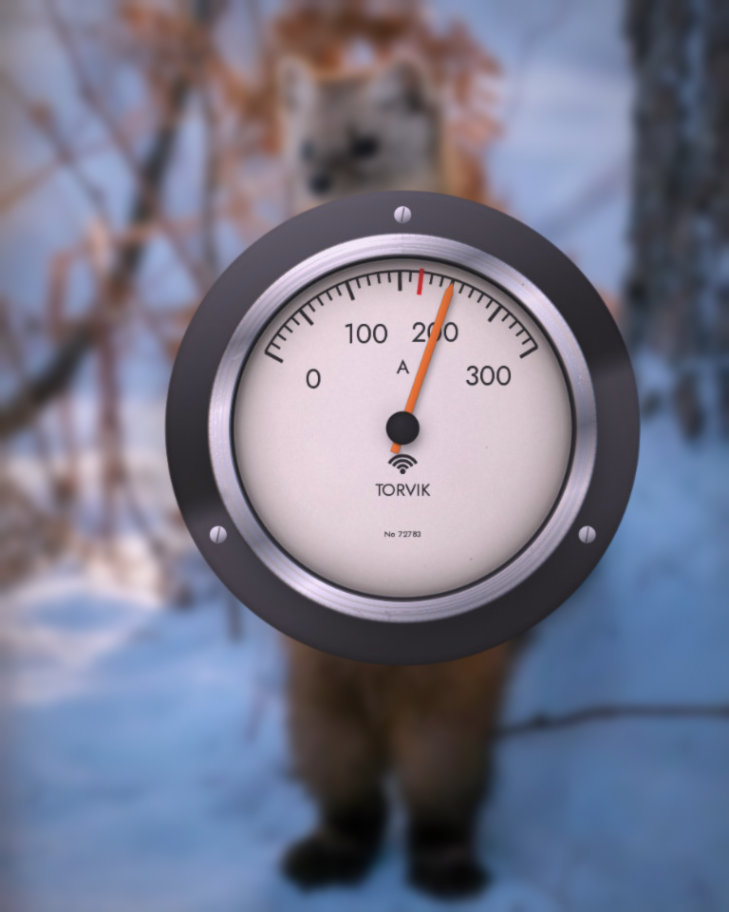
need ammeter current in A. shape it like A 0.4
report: A 200
